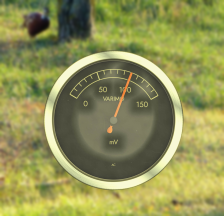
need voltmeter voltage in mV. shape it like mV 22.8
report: mV 100
